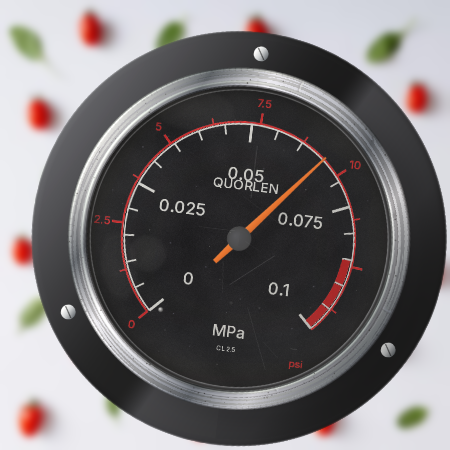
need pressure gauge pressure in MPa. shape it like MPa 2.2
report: MPa 0.065
